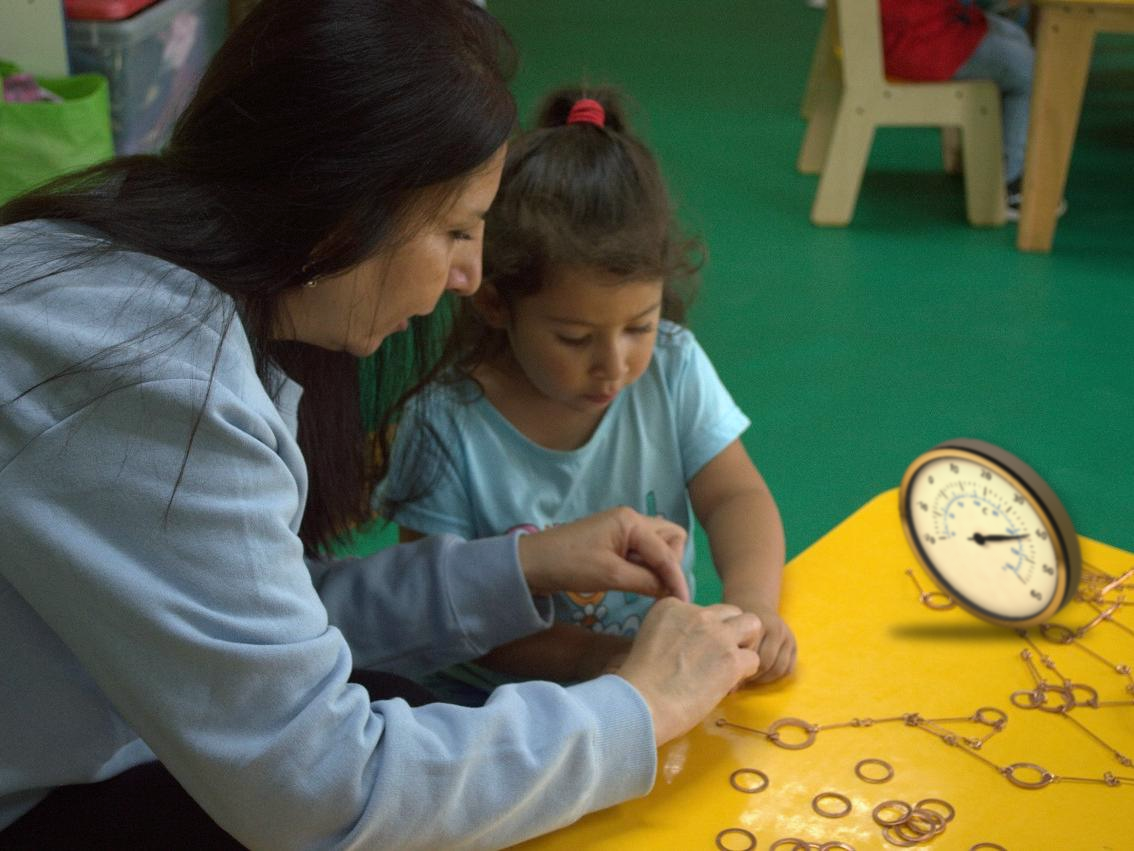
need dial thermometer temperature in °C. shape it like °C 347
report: °C 40
